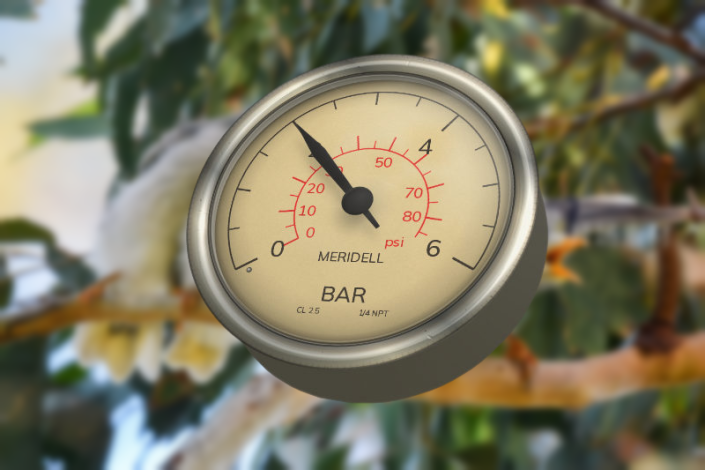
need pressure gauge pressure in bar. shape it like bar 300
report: bar 2
